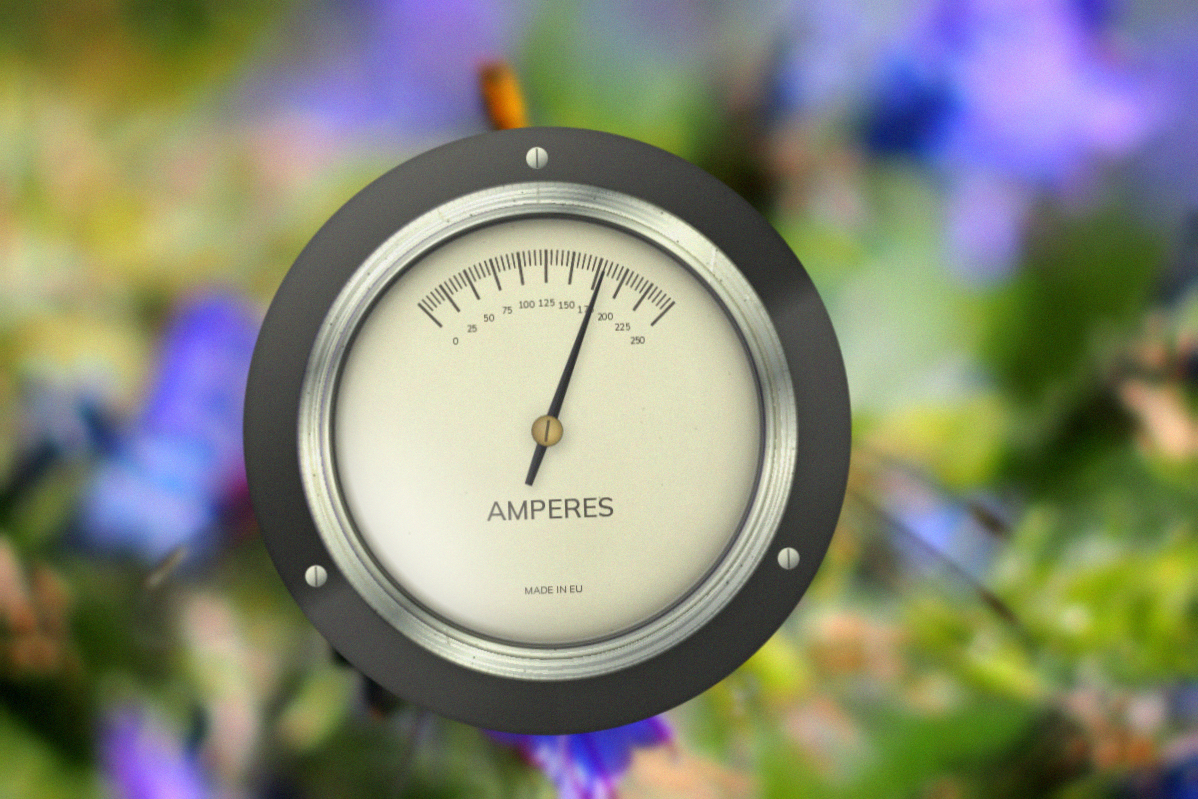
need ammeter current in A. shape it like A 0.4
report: A 180
